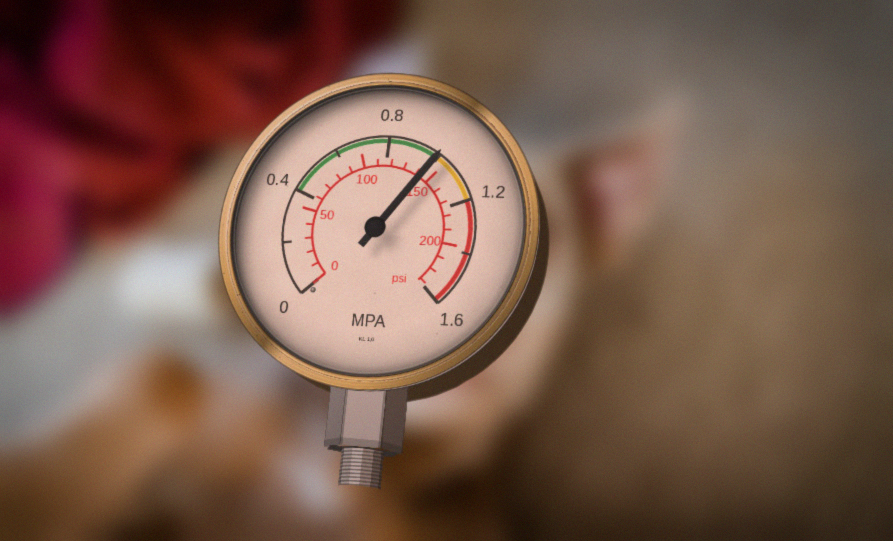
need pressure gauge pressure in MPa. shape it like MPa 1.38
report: MPa 1
